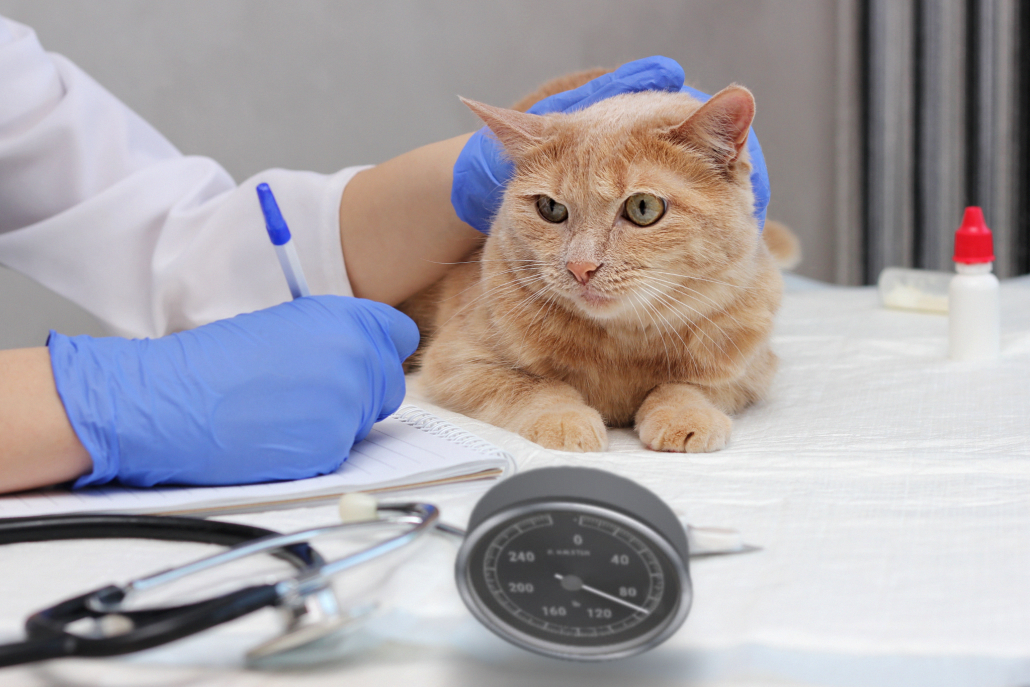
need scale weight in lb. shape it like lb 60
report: lb 90
